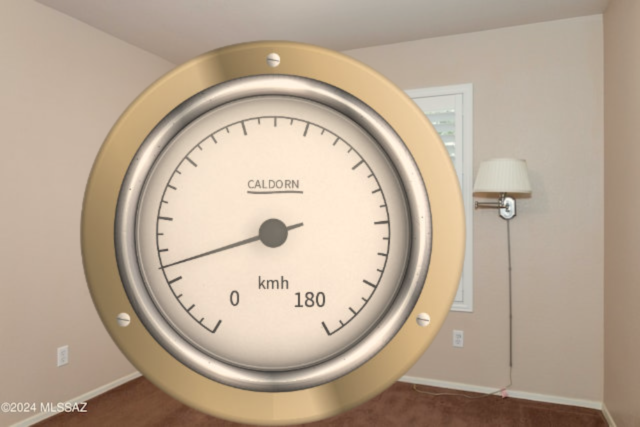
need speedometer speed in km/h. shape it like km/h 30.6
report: km/h 25
